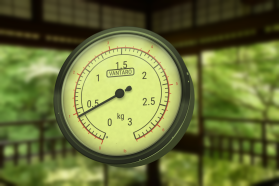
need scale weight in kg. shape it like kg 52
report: kg 0.4
